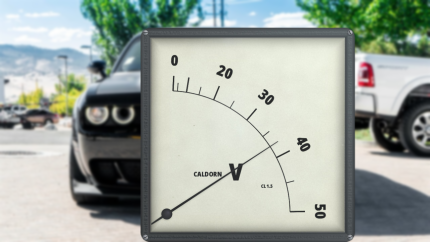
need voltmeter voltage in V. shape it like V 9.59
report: V 37.5
